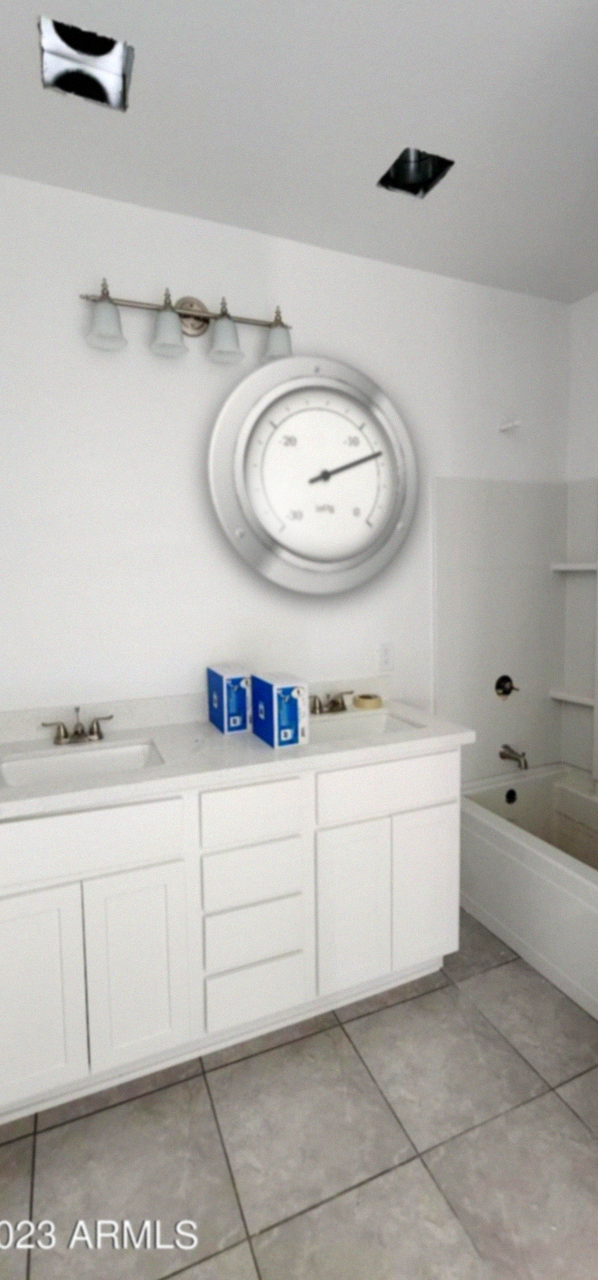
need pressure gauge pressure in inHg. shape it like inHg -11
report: inHg -7
